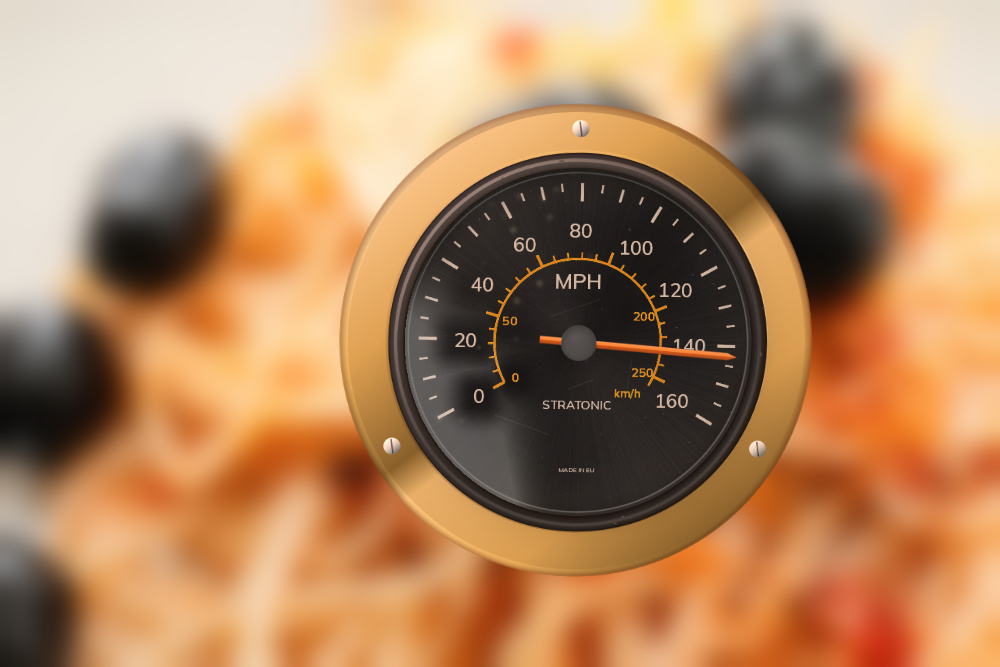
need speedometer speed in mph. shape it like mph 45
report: mph 142.5
